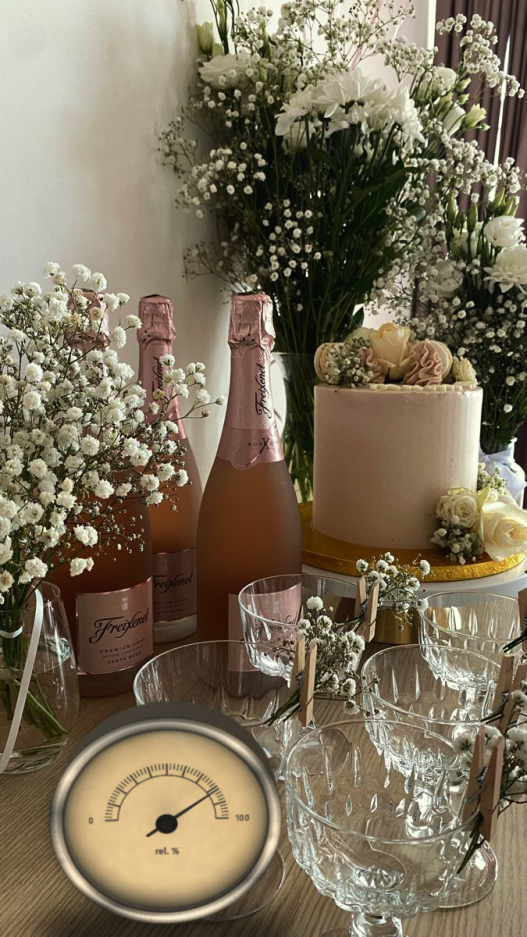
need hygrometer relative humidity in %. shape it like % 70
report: % 80
